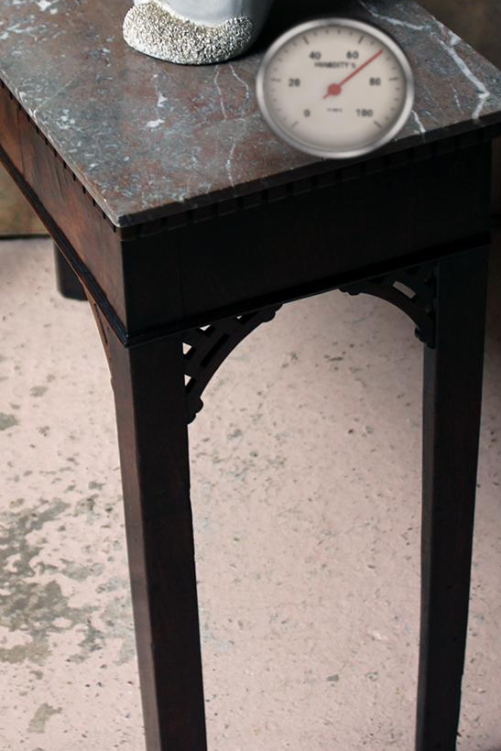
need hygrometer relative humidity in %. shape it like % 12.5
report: % 68
